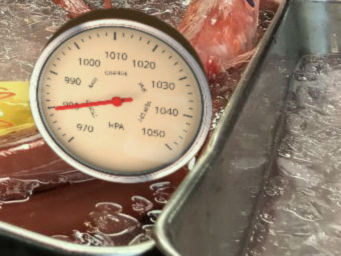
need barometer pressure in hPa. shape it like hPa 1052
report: hPa 980
